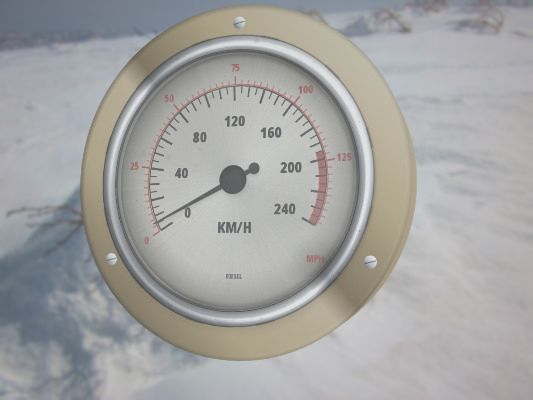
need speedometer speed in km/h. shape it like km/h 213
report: km/h 5
